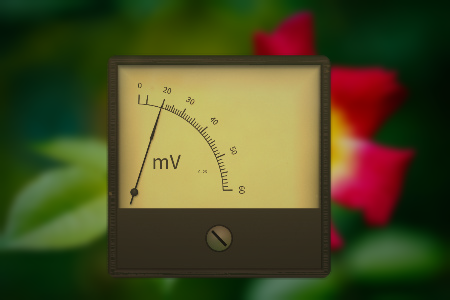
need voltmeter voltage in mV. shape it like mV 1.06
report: mV 20
